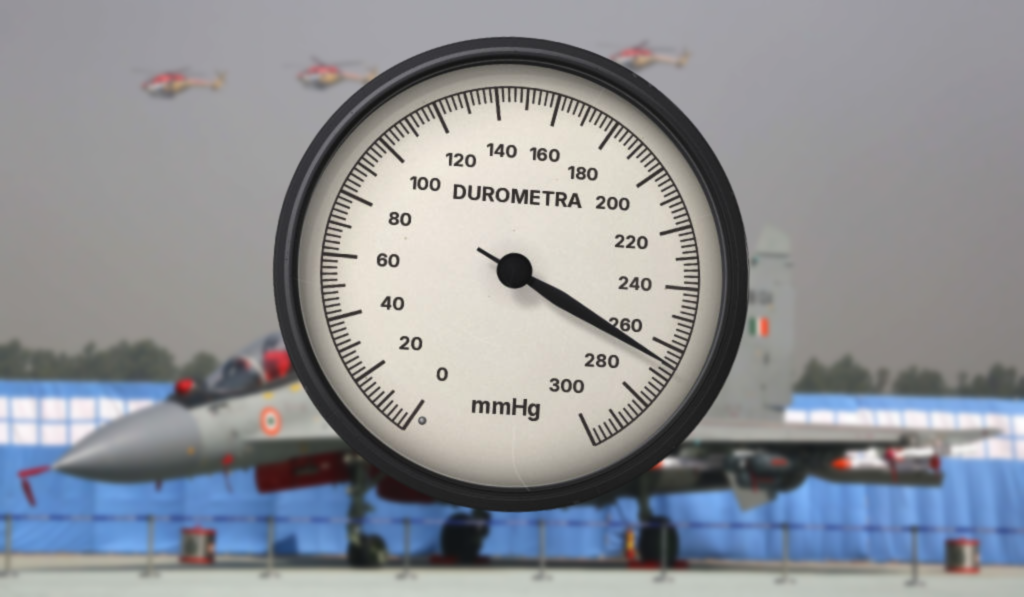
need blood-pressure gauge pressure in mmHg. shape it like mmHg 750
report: mmHg 266
